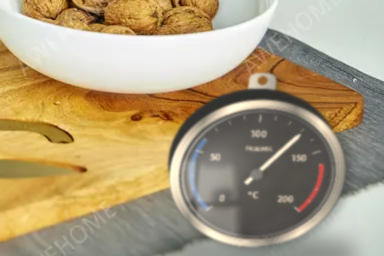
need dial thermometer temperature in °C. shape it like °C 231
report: °C 130
